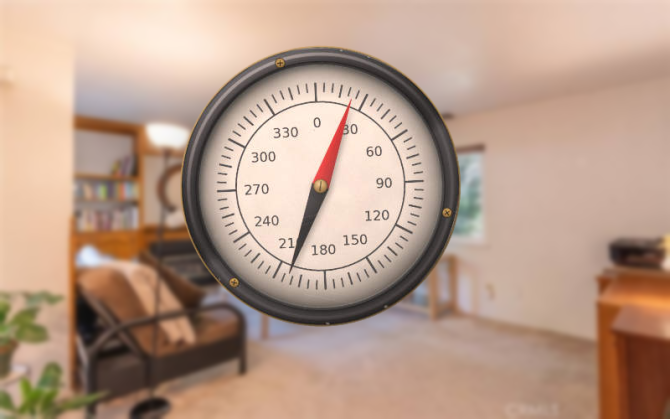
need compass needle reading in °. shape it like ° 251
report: ° 22.5
